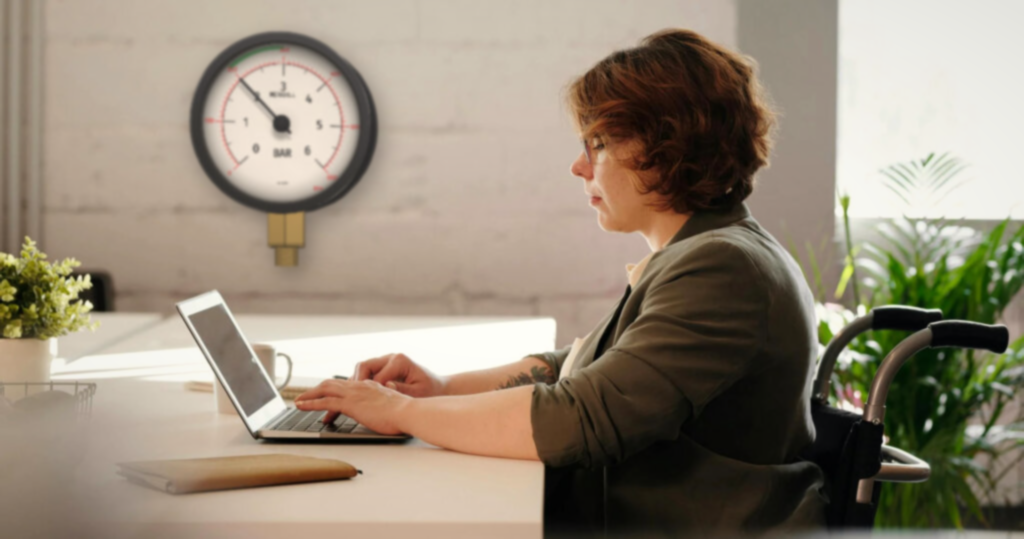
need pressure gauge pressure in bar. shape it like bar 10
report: bar 2
